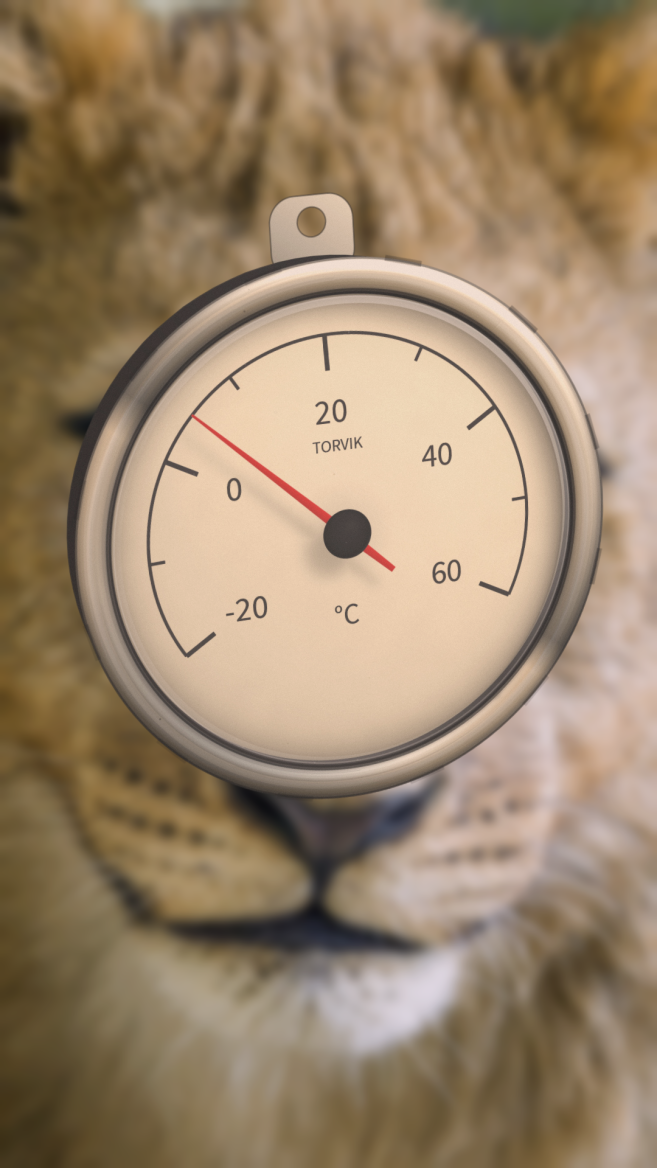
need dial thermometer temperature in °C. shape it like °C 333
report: °C 5
